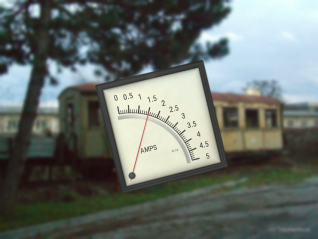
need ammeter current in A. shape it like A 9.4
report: A 1.5
